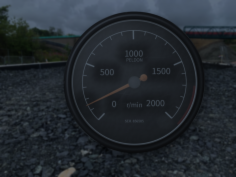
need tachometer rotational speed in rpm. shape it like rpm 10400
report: rpm 150
